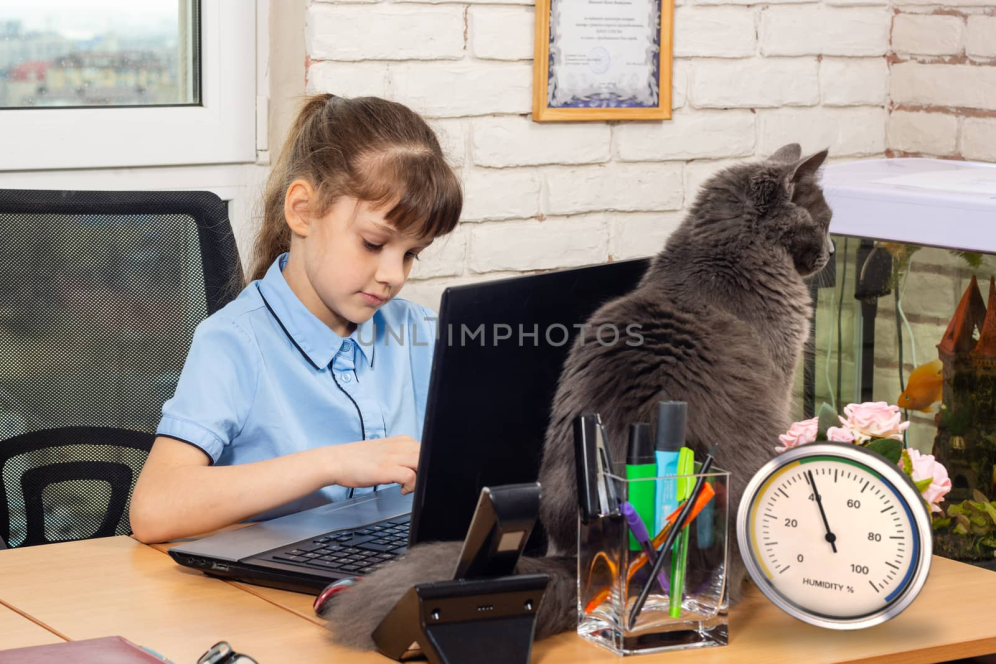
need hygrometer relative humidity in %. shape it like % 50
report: % 42
